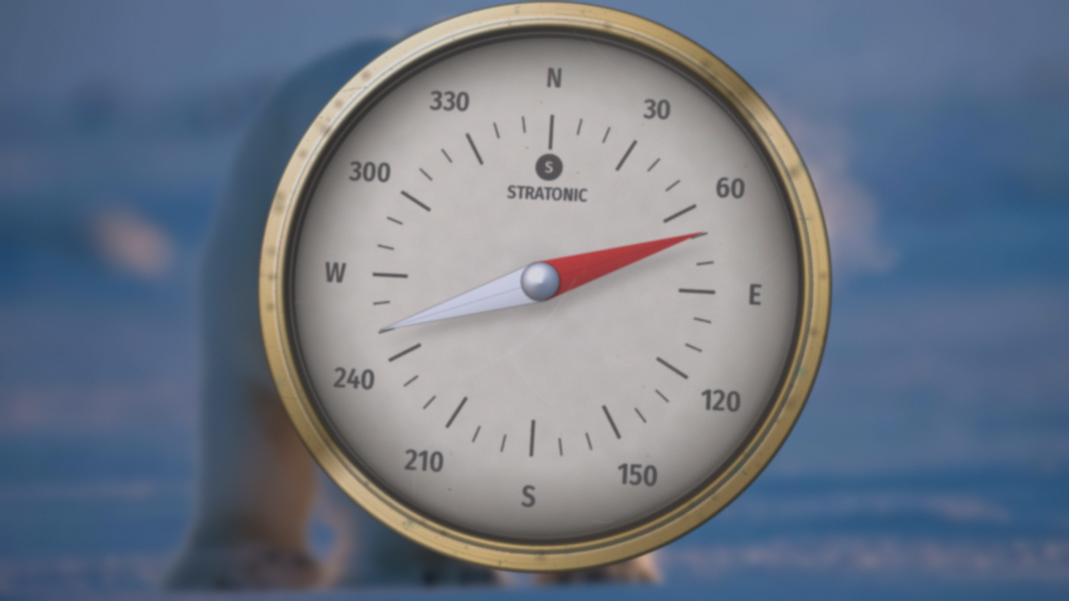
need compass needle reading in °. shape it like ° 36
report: ° 70
